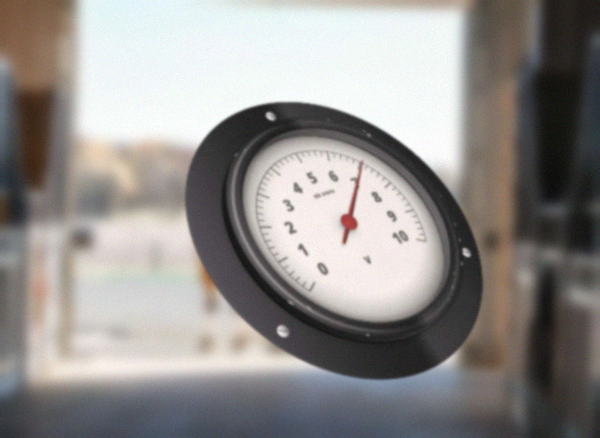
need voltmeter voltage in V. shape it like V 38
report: V 7
